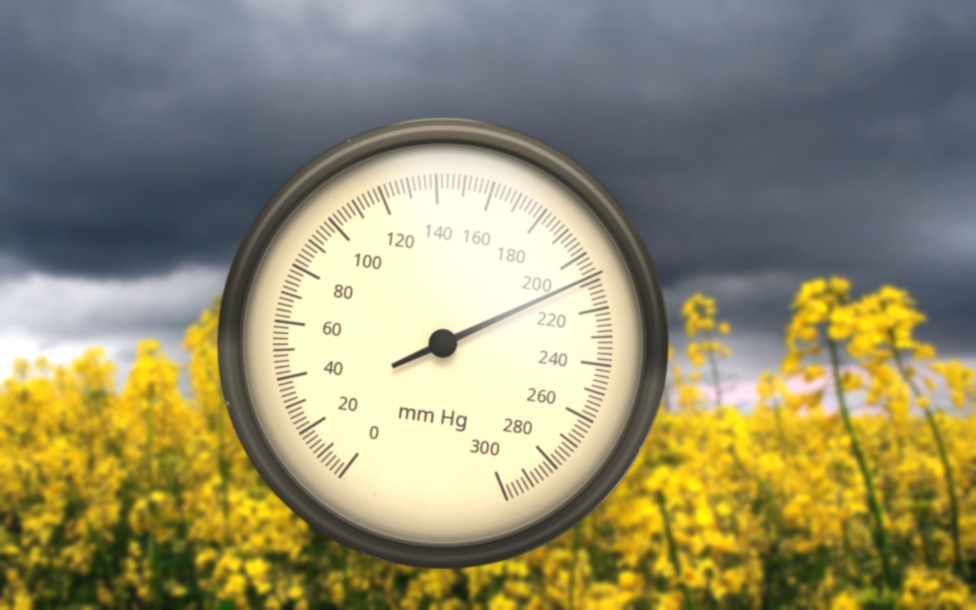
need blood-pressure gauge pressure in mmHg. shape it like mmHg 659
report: mmHg 208
